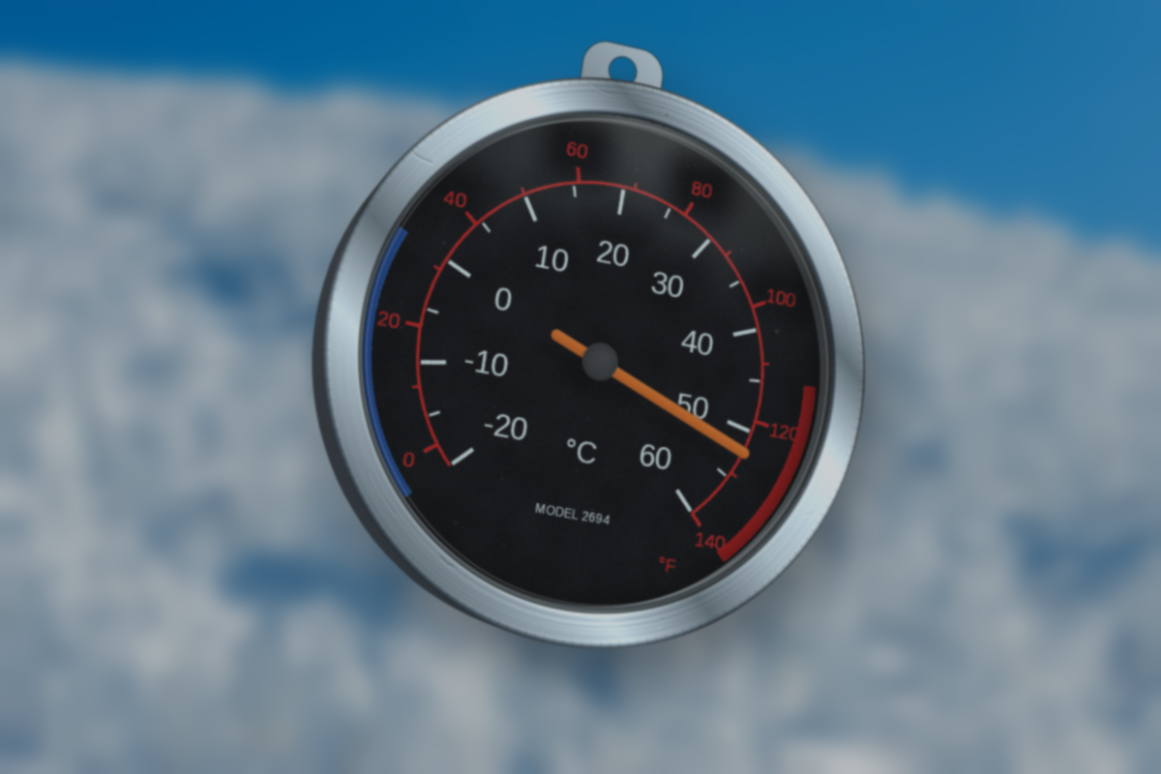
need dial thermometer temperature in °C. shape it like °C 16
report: °C 52.5
